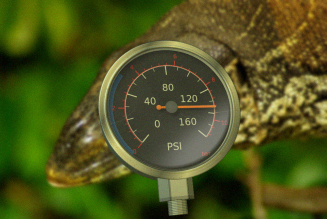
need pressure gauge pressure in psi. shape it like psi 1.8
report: psi 135
